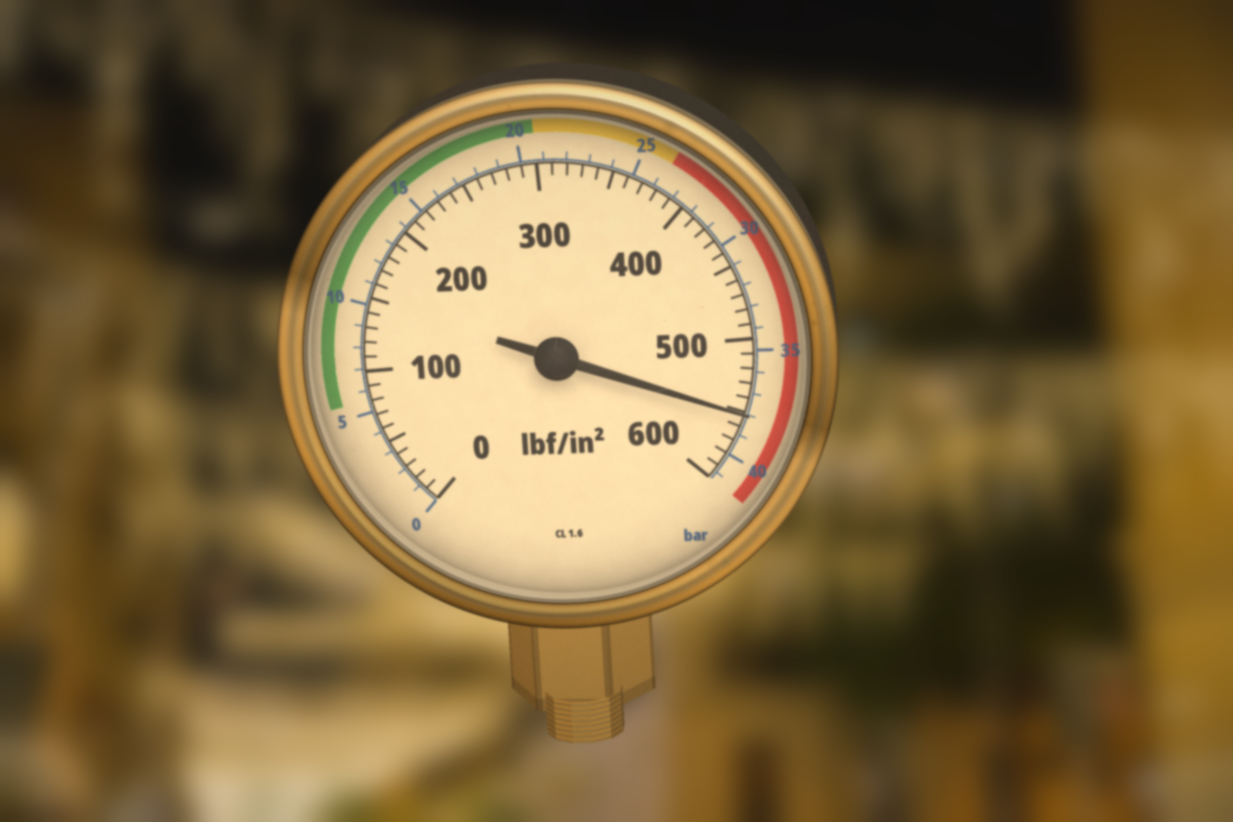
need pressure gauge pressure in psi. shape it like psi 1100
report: psi 550
